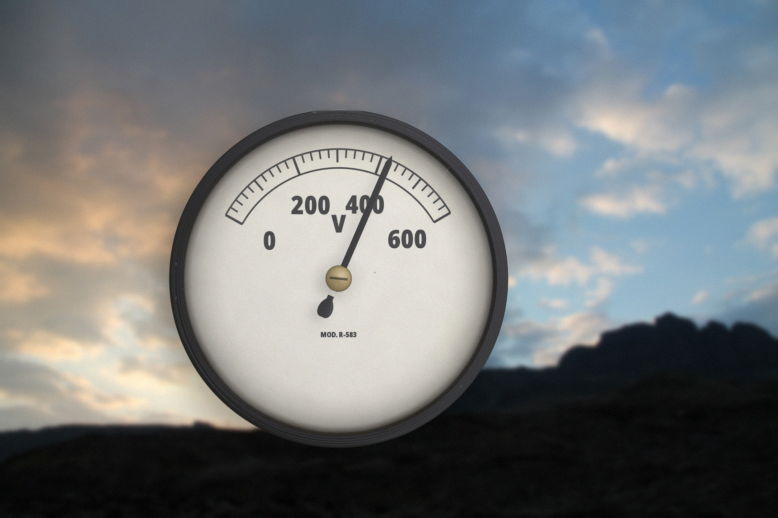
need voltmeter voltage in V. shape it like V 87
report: V 420
